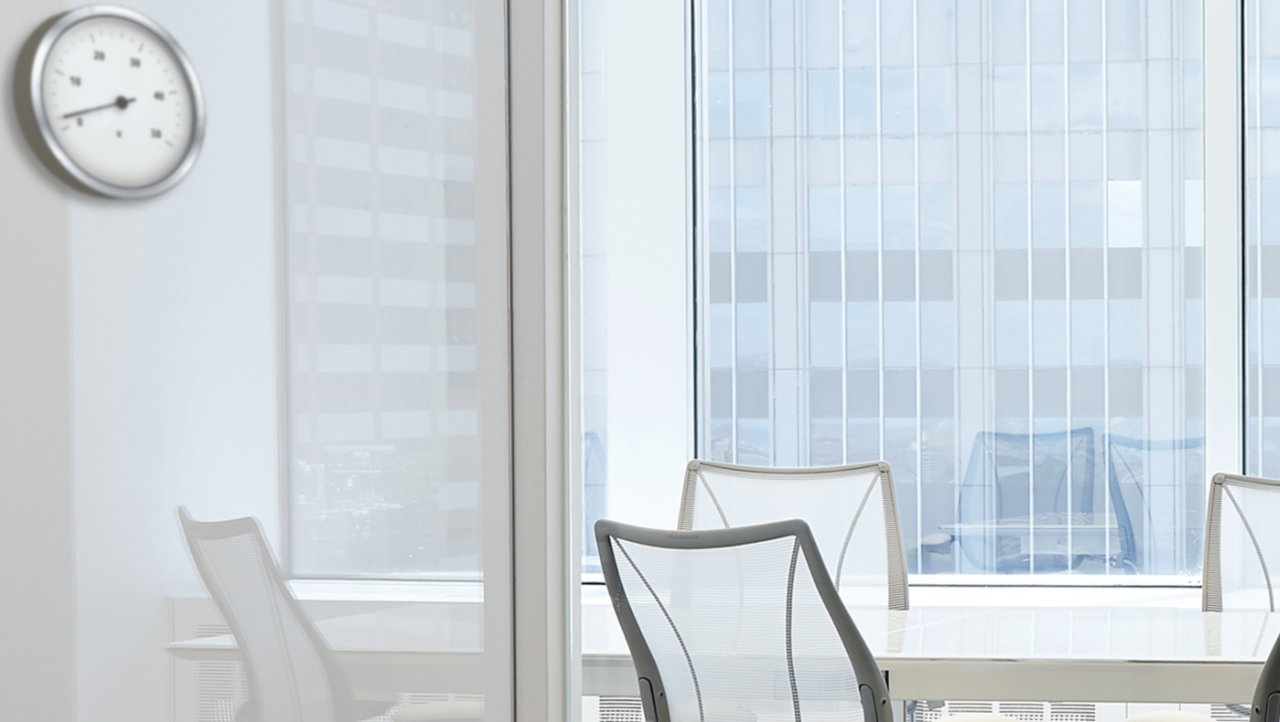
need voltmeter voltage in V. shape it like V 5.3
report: V 2
